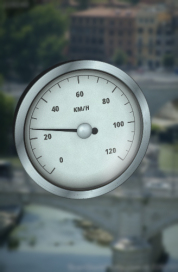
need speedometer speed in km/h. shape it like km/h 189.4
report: km/h 25
